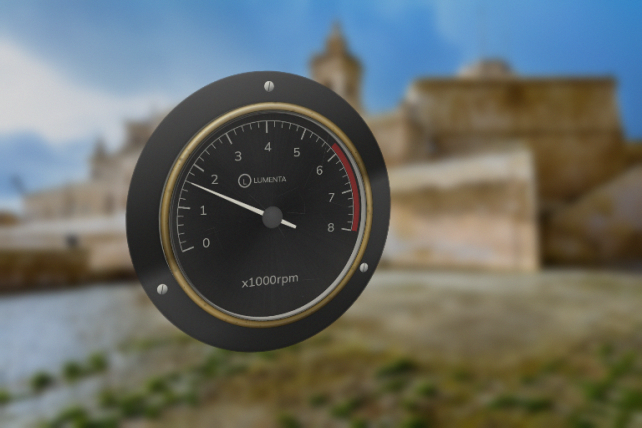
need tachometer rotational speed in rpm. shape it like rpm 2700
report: rpm 1600
